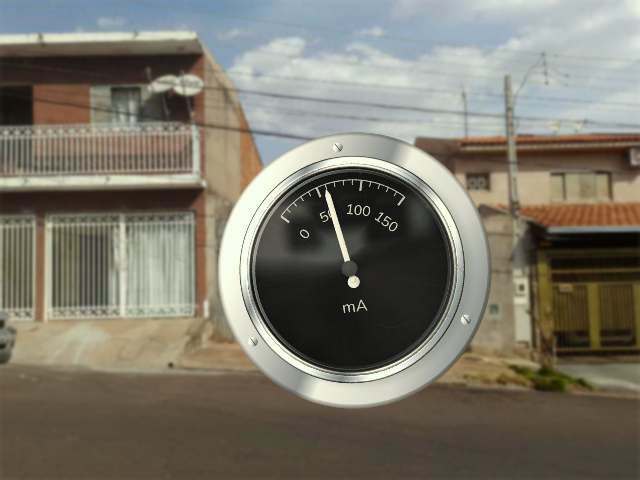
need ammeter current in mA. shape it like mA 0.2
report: mA 60
